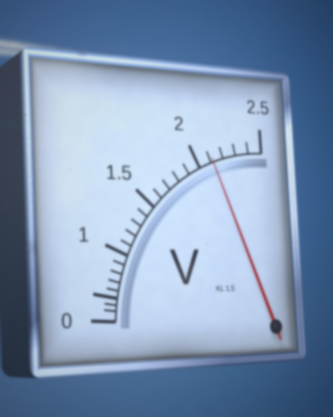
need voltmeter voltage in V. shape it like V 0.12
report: V 2.1
